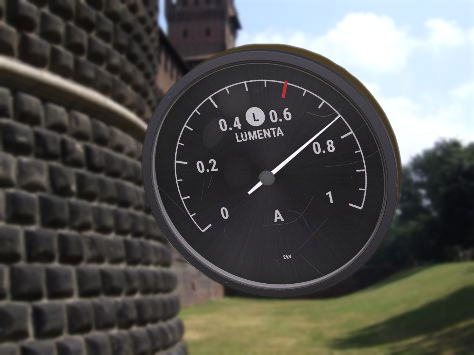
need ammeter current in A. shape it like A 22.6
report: A 0.75
